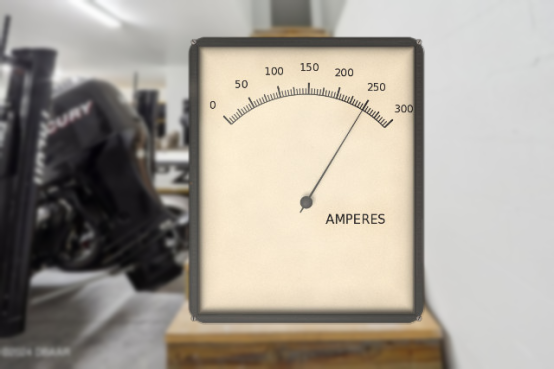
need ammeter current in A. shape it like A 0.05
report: A 250
